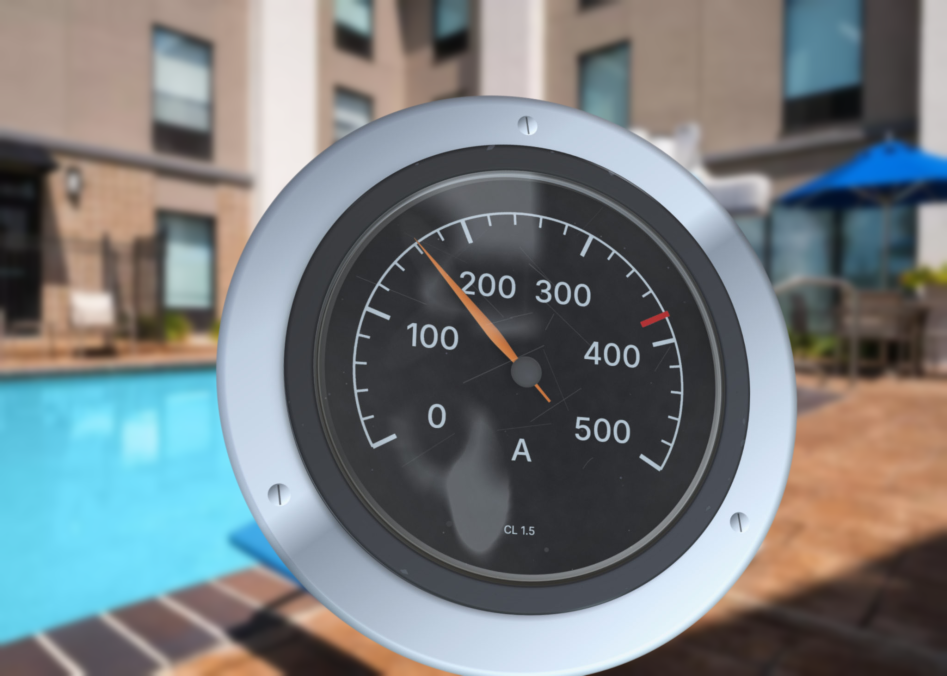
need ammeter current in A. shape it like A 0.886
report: A 160
